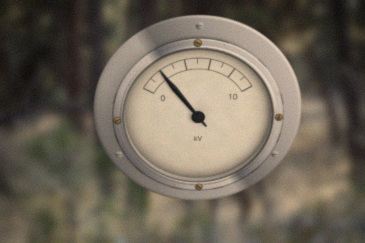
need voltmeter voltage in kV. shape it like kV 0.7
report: kV 2
